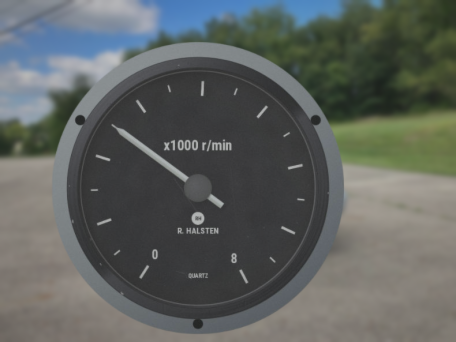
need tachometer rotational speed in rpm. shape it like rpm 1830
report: rpm 2500
